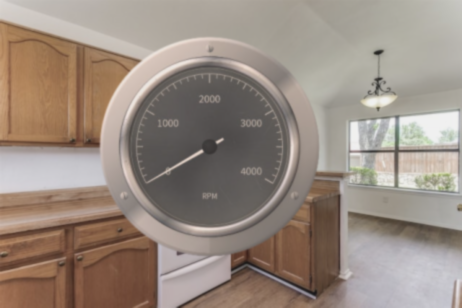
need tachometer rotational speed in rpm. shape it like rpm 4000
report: rpm 0
